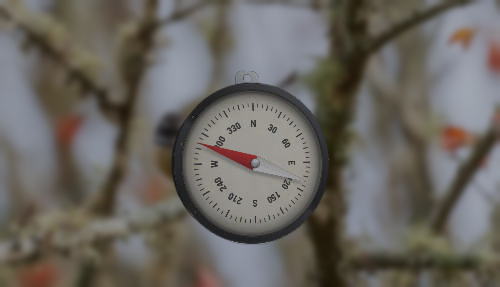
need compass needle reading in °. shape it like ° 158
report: ° 290
